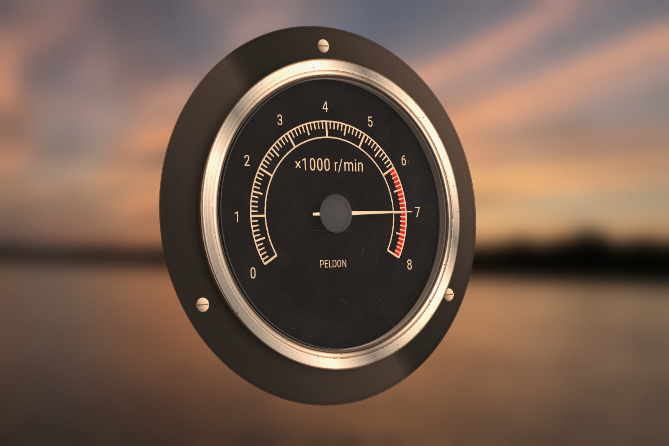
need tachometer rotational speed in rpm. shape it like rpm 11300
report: rpm 7000
